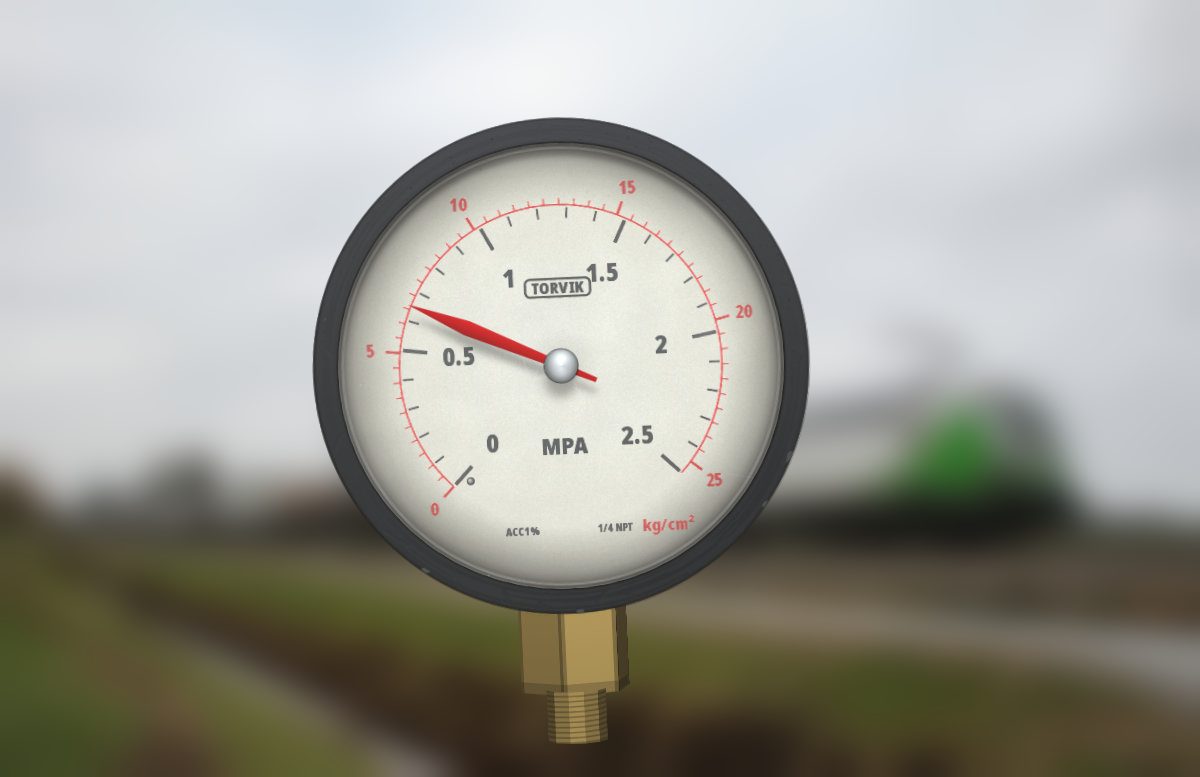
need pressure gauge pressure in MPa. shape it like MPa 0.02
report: MPa 0.65
